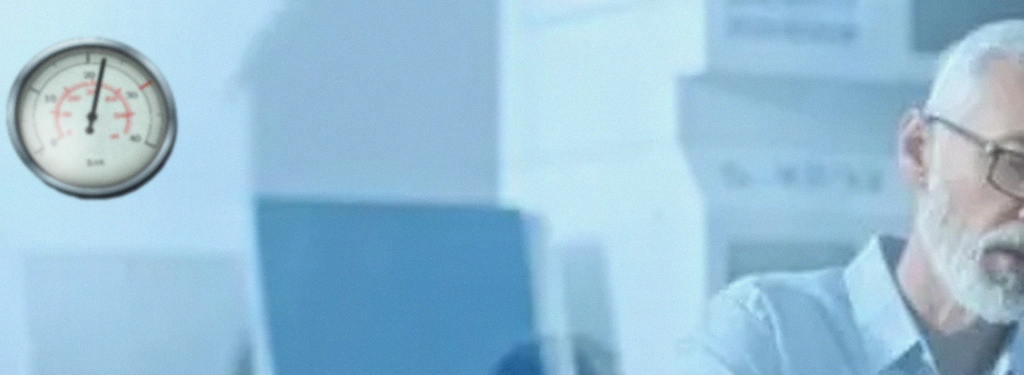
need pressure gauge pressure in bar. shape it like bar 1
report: bar 22.5
